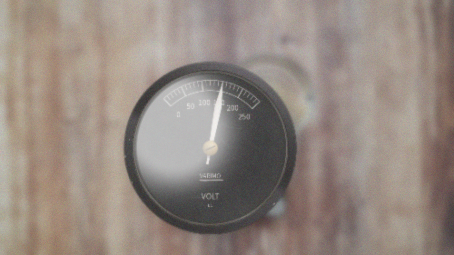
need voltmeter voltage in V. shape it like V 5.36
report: V 150
